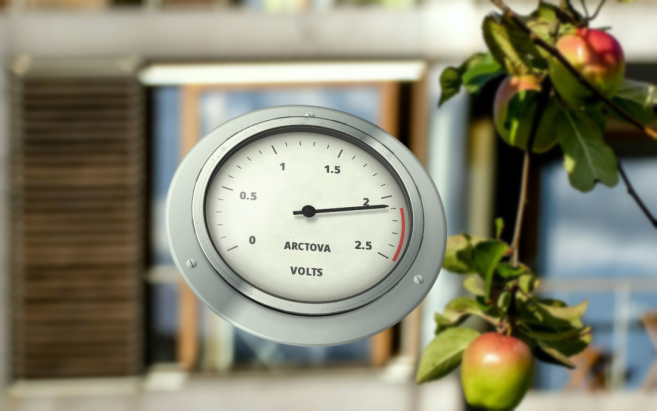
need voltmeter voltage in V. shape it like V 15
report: V 2.1
